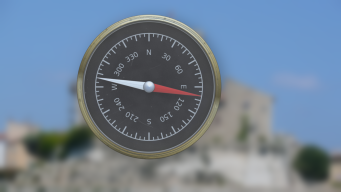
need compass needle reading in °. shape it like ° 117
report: ° 100
